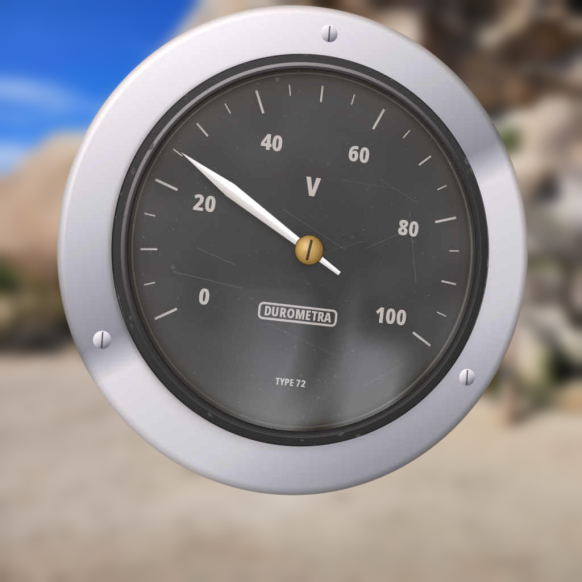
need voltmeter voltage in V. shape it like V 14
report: V 25
